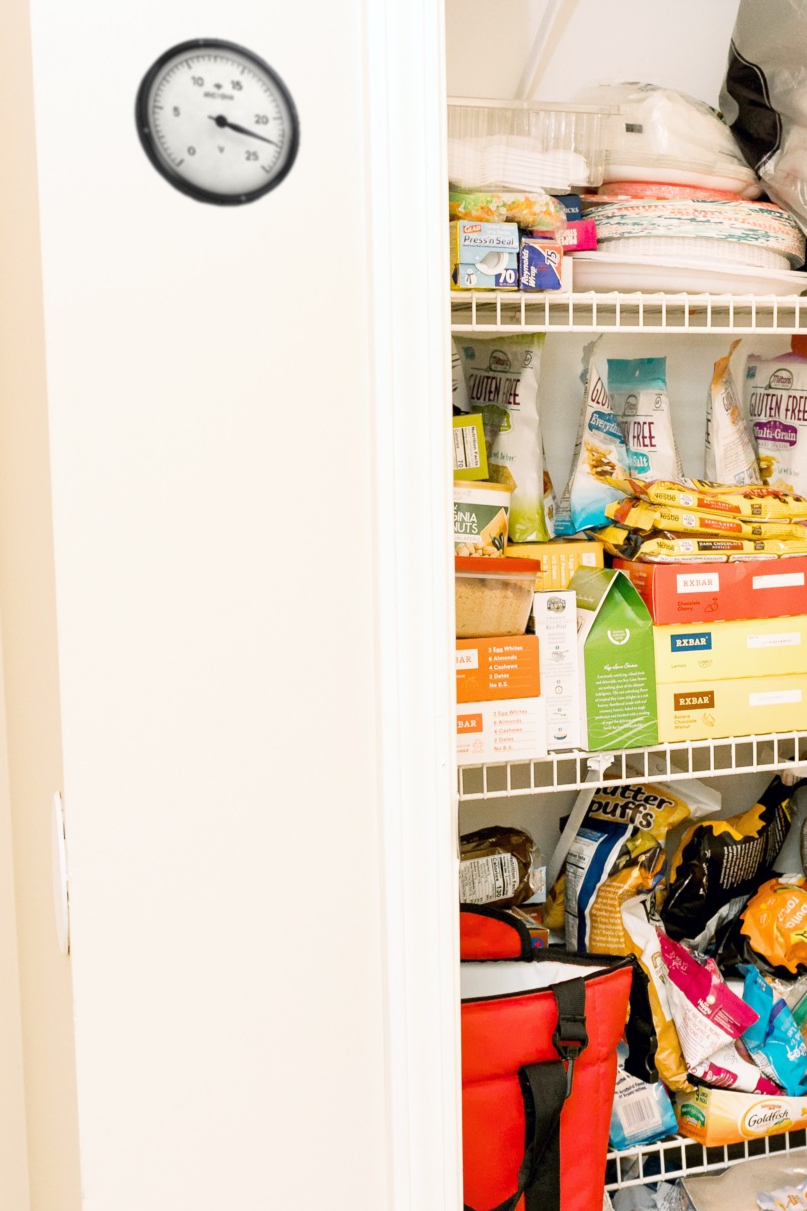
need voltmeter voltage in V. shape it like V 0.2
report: V 22.5
